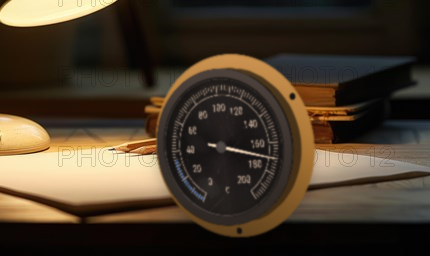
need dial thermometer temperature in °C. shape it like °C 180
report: °C 170
